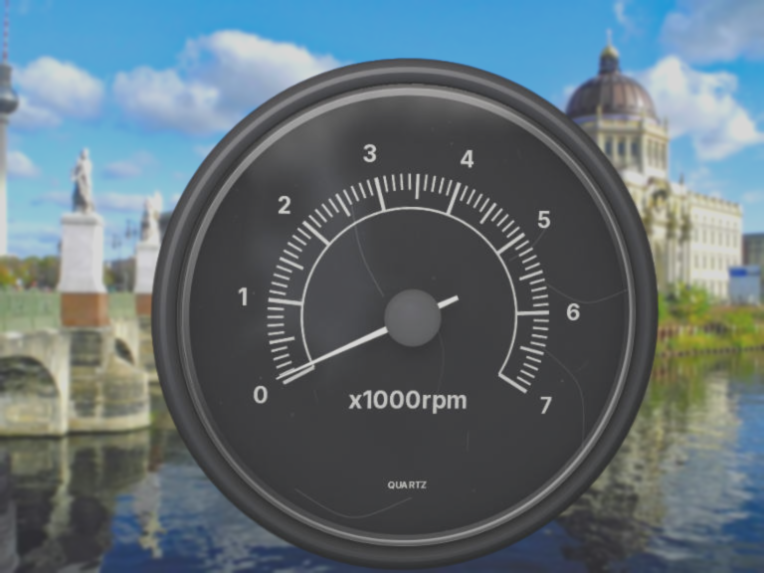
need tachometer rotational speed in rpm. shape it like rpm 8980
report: rpm 100
